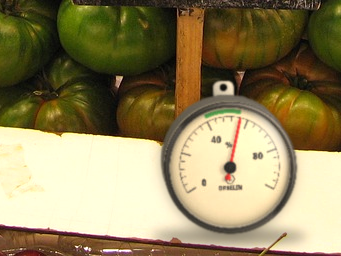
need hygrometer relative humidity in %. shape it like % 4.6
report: % 56
